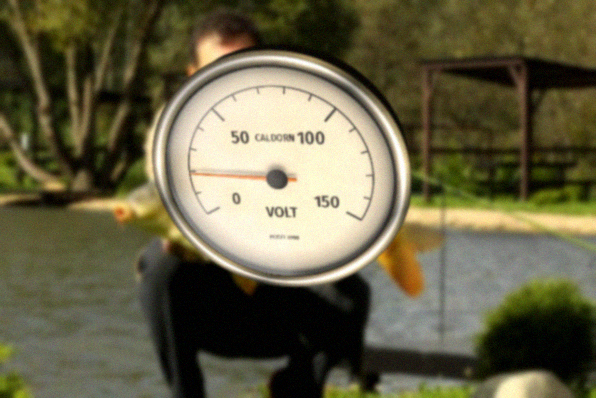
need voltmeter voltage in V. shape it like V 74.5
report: V 20
